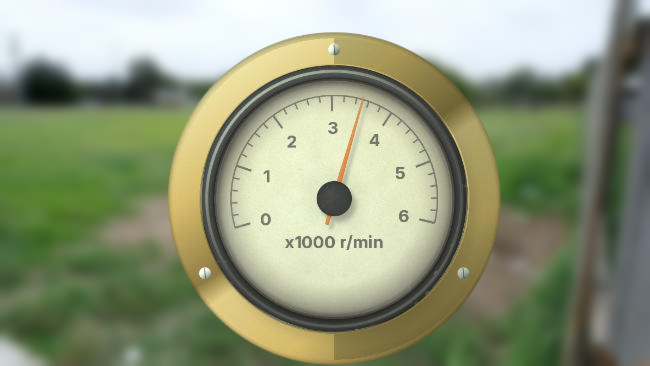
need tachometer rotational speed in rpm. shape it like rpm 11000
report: rpm 3500
